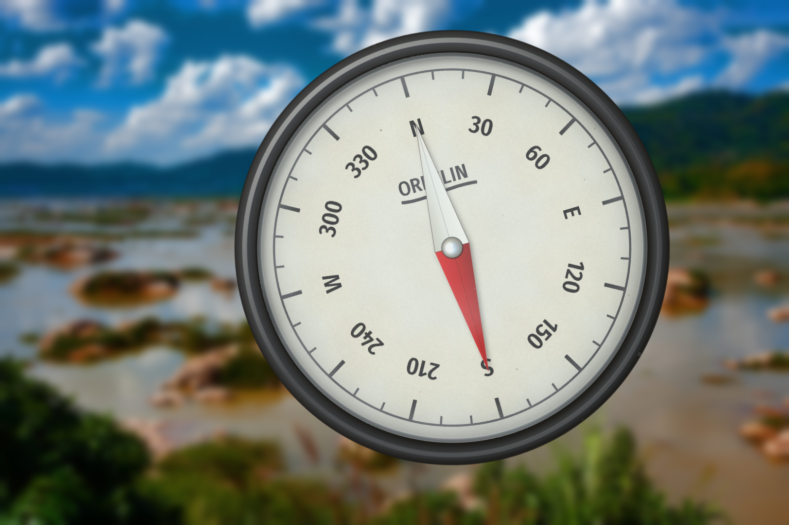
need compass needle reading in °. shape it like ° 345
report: ° 180
